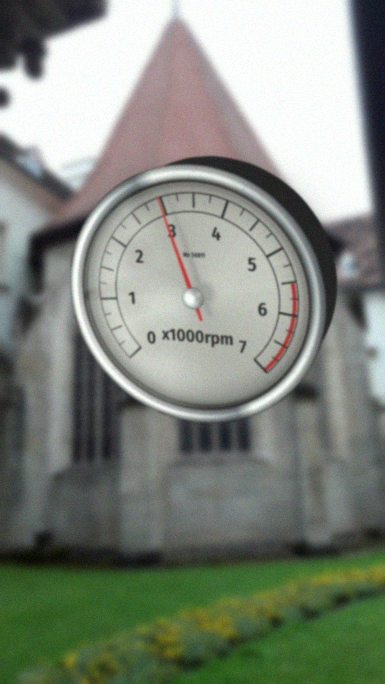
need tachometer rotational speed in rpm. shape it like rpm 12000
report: rpm 3000
